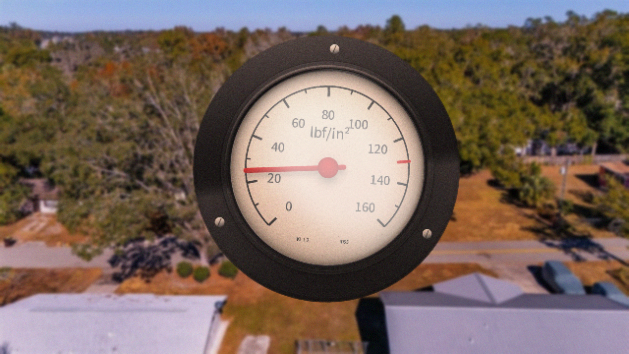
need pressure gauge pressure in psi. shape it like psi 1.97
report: psi 25
